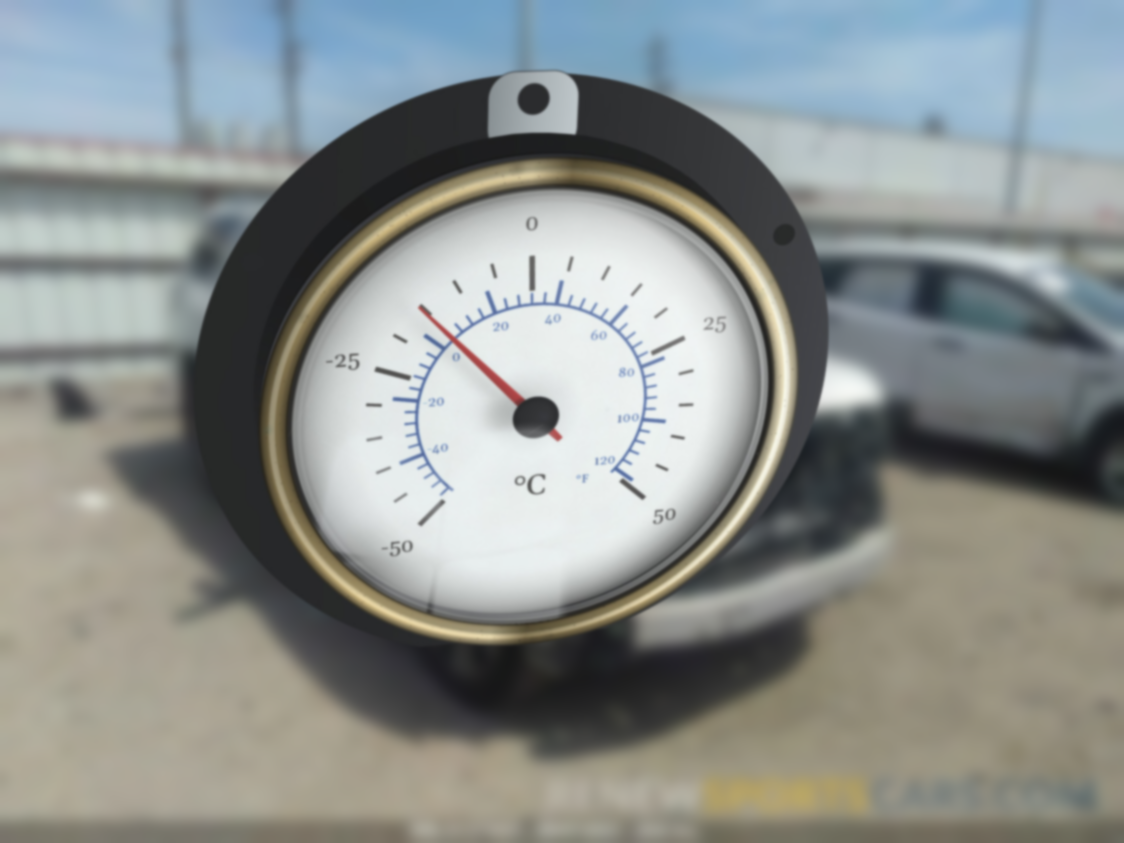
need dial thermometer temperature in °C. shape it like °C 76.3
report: °C -15
